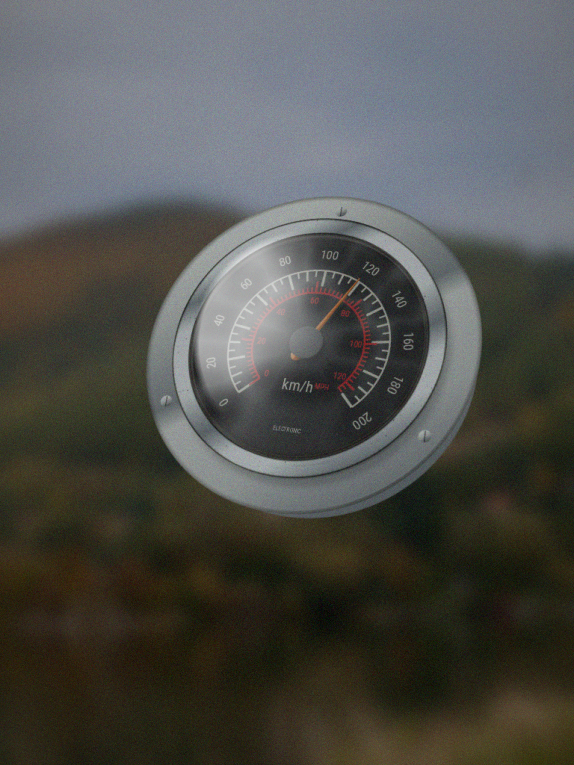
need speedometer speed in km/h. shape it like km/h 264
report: km/h 120
